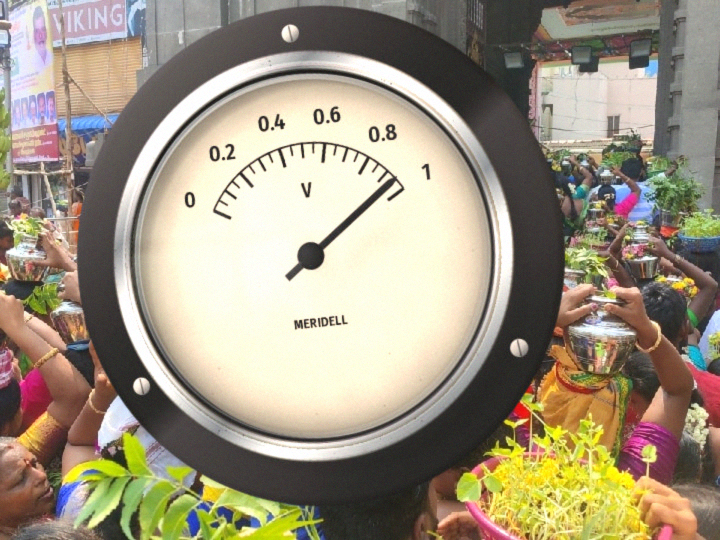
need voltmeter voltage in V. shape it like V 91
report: V 0.95
